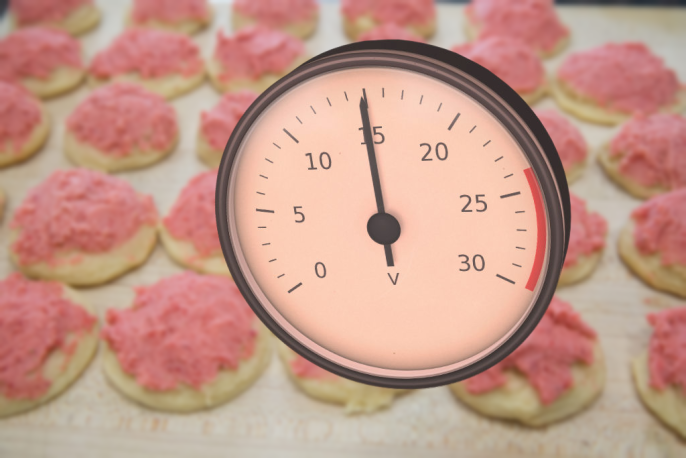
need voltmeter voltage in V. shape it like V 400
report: V 15
